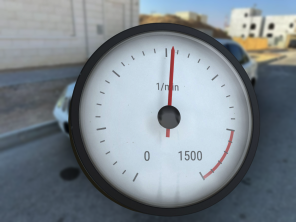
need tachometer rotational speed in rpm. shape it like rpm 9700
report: rpm 775
